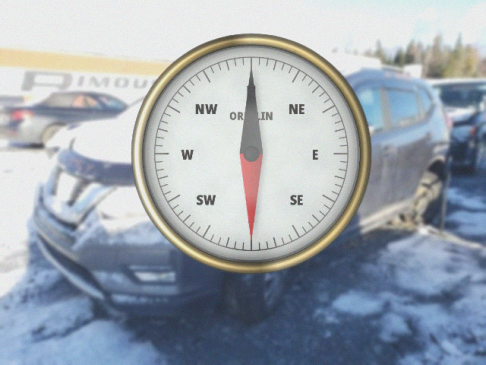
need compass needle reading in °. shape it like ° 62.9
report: ° 180
